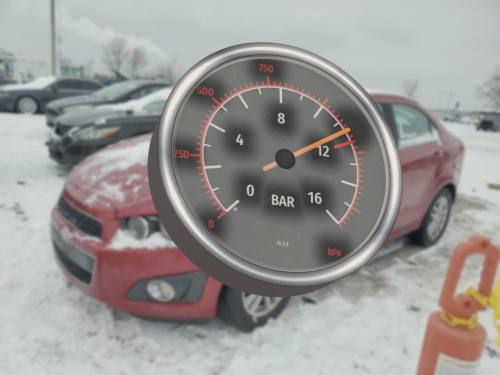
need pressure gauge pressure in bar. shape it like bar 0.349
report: bar 11.5
